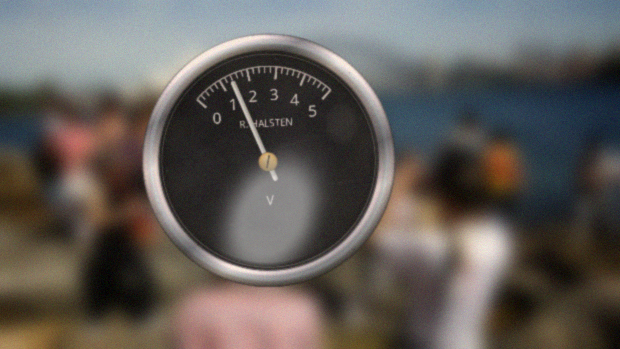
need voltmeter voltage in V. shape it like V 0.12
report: V 1.4
